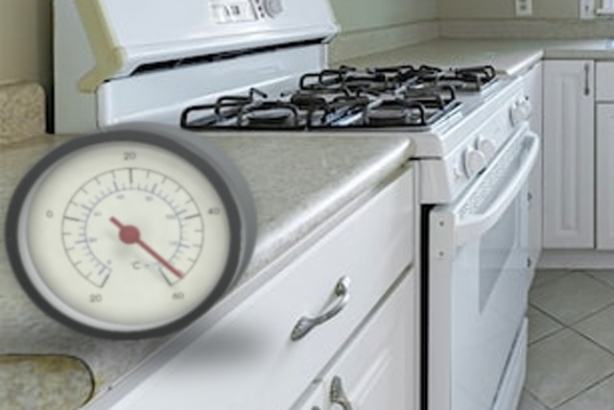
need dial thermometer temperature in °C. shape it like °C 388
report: °C 56
